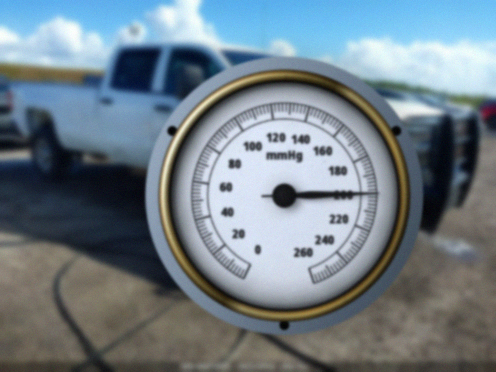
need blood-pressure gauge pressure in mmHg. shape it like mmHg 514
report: mmHg 200
